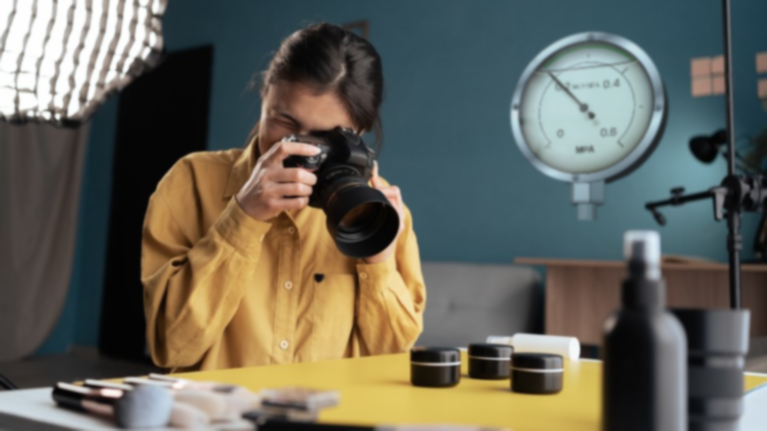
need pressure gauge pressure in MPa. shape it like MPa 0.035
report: MPa 0.2
